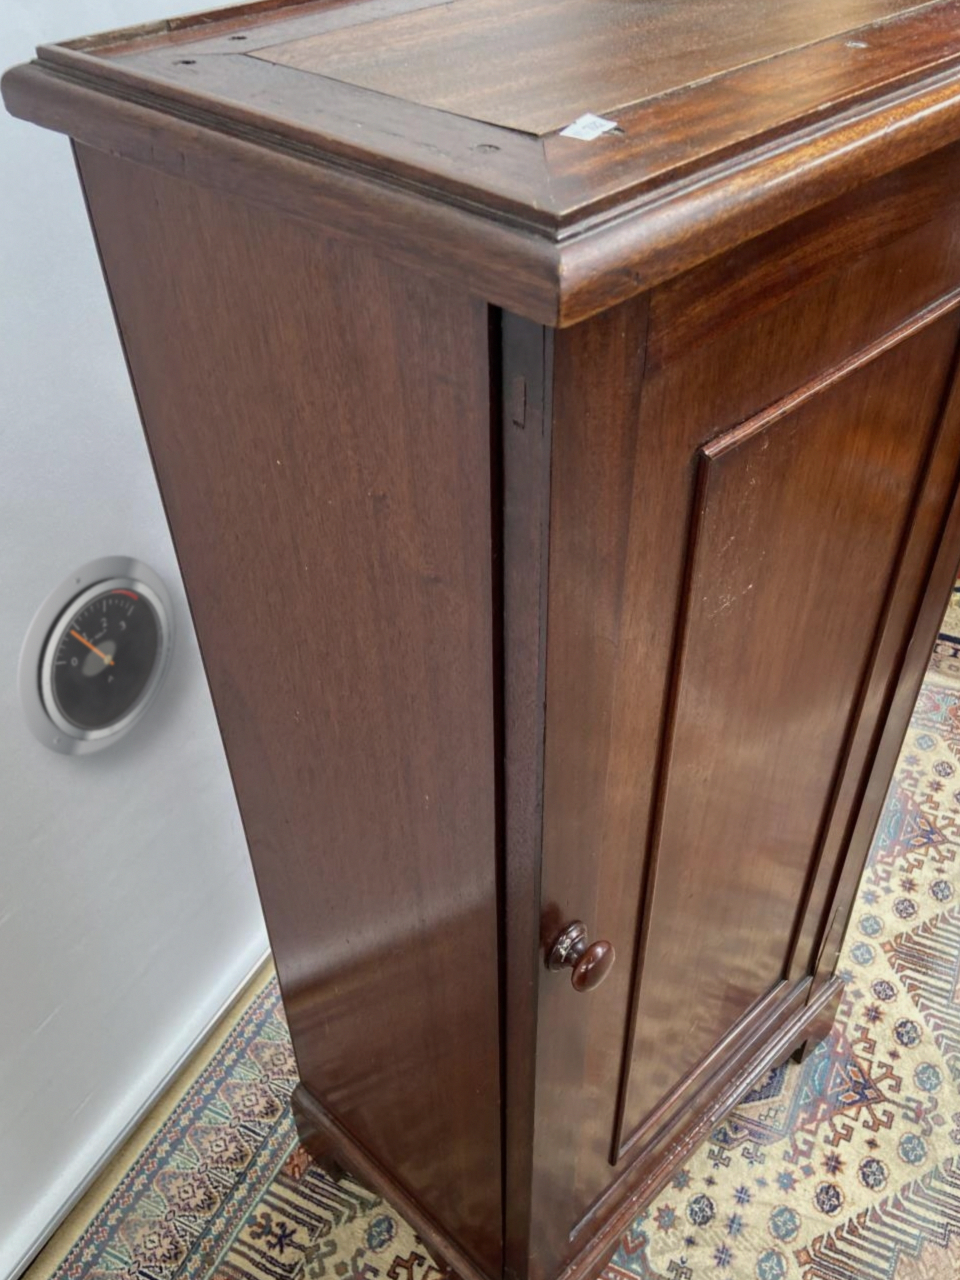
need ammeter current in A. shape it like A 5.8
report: A 0.8
